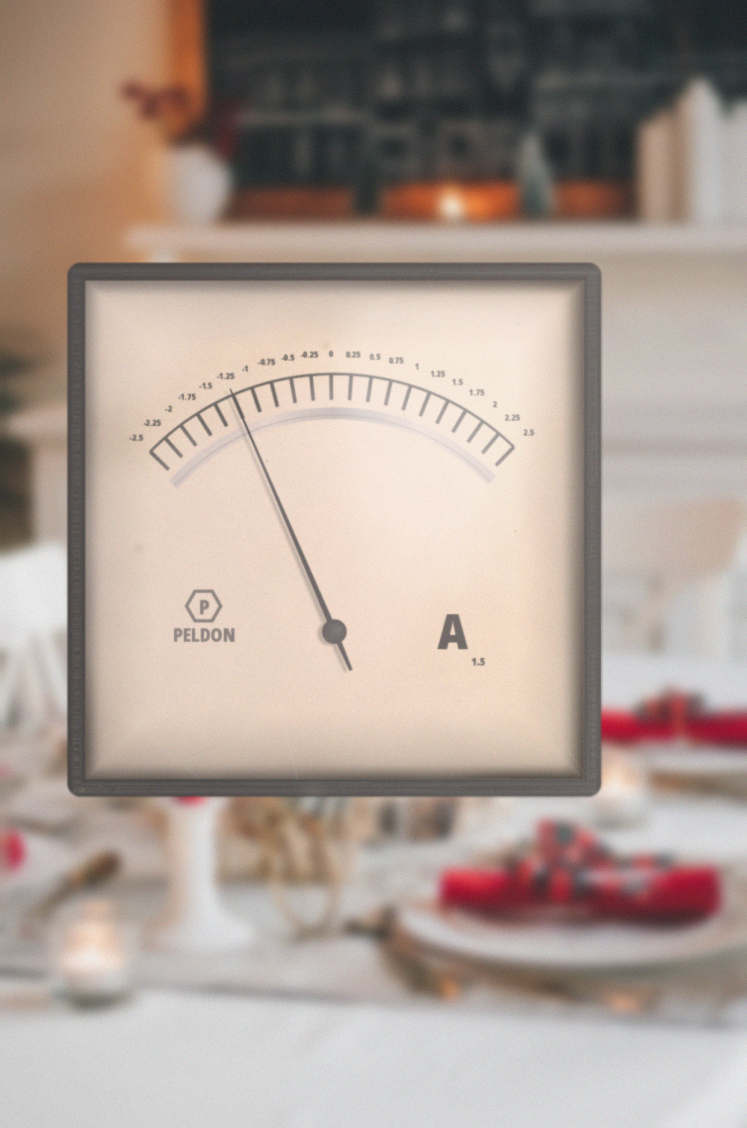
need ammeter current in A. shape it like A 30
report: A -1.25
